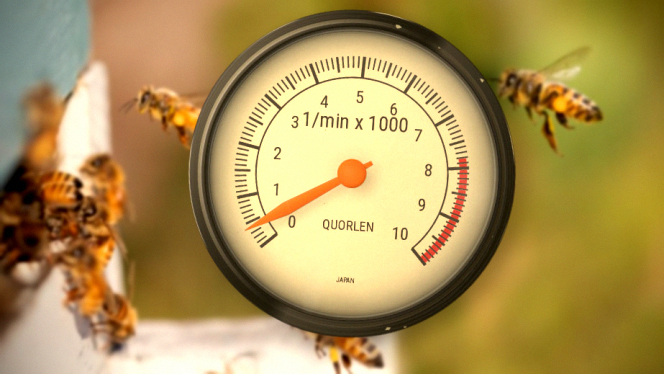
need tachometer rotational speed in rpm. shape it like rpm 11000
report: rpm 400
